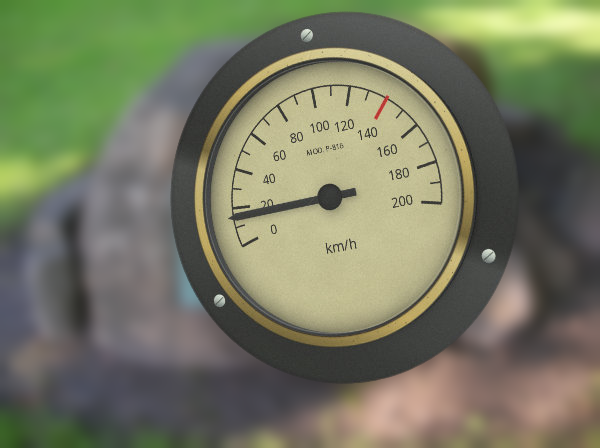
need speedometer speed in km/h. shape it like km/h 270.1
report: km/h 15
